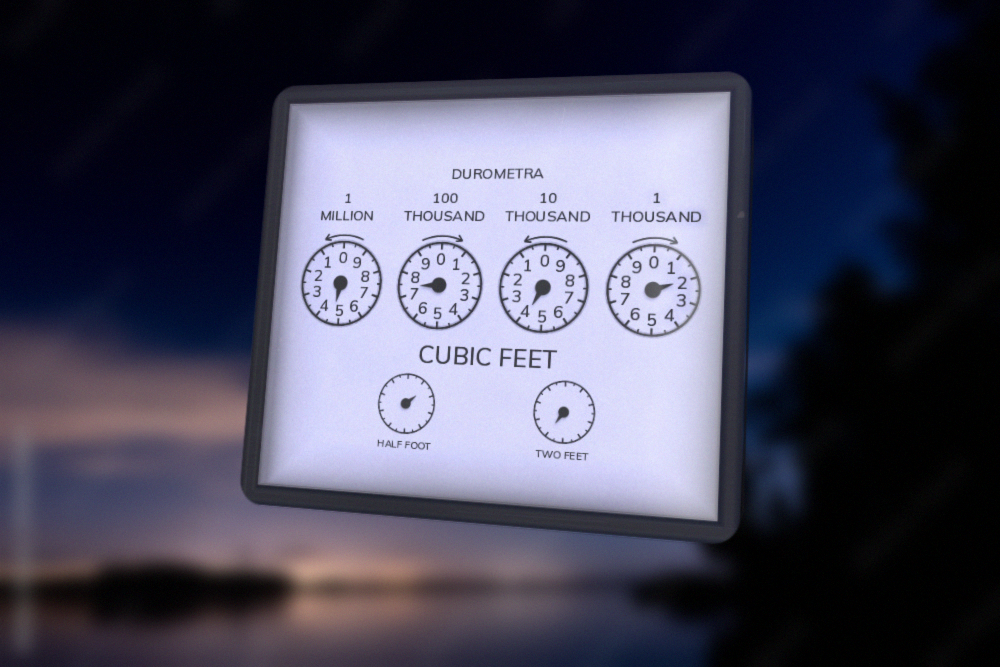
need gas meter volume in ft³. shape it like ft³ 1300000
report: ft³ 474200
